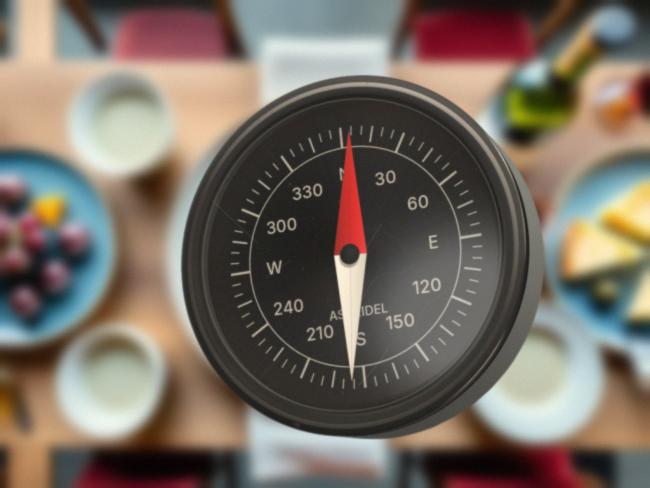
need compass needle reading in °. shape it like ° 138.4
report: ° 5
